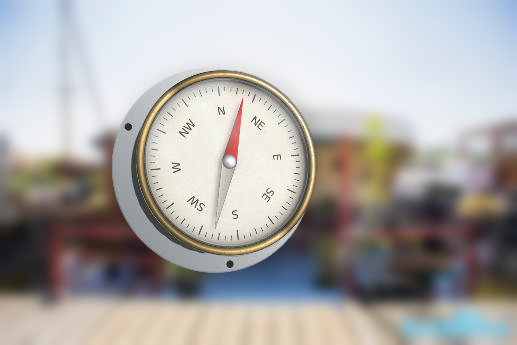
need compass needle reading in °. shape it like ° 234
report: ° 20
